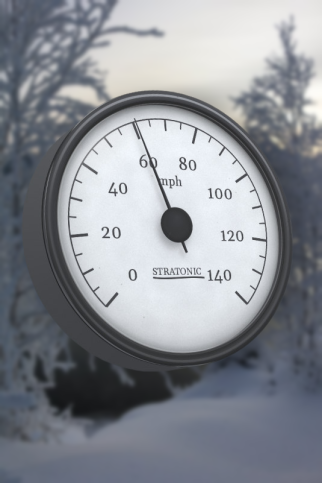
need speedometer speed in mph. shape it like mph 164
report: mph 60
